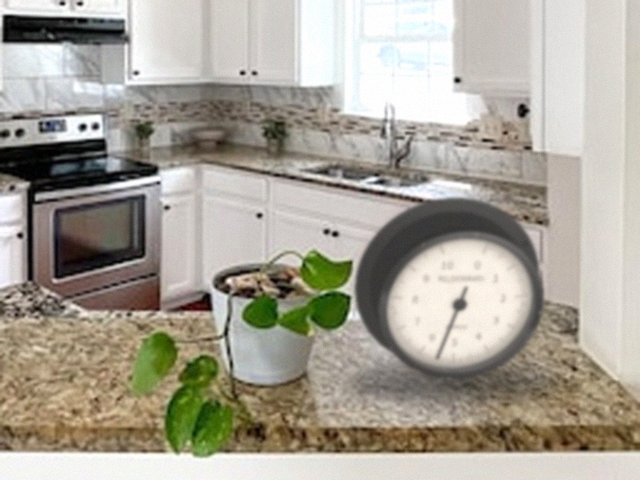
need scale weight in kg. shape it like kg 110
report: kg 5.5
